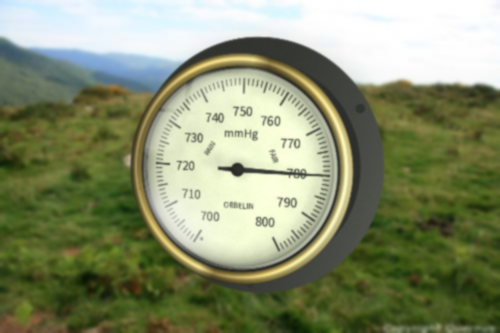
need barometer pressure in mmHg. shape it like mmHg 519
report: mmHg 780
